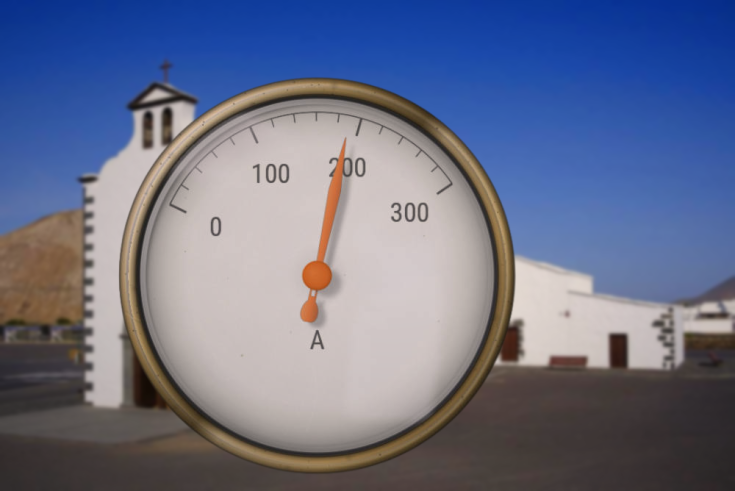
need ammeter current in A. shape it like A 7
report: A 190
